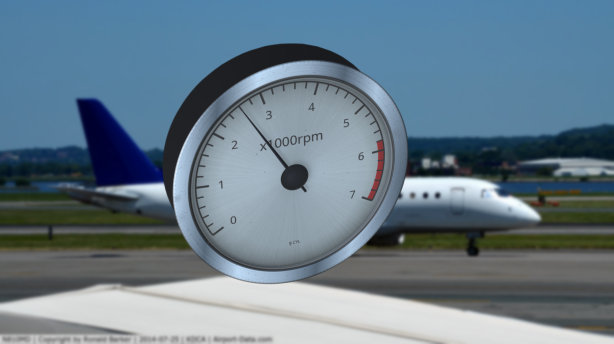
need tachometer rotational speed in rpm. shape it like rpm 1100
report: rpm 2600
